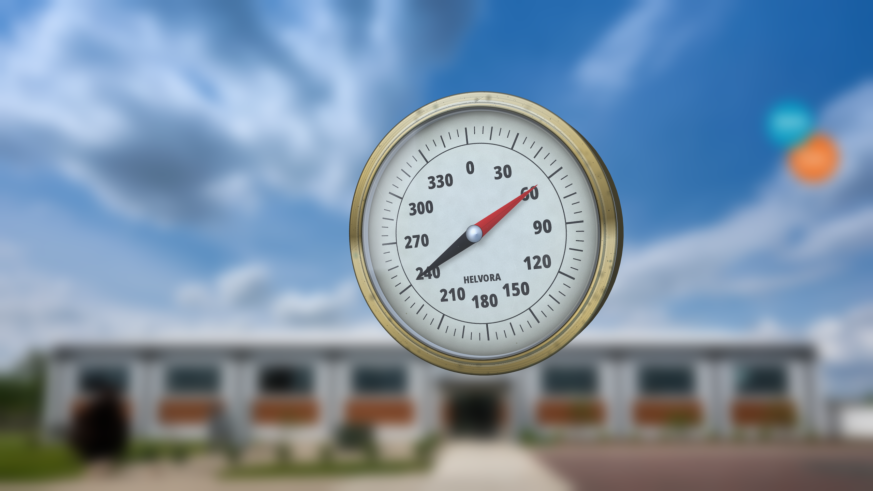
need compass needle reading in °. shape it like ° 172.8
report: ° 60
